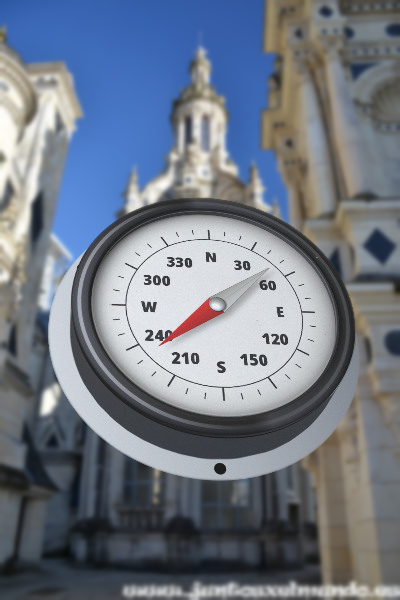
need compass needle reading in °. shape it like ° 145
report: ° 230
